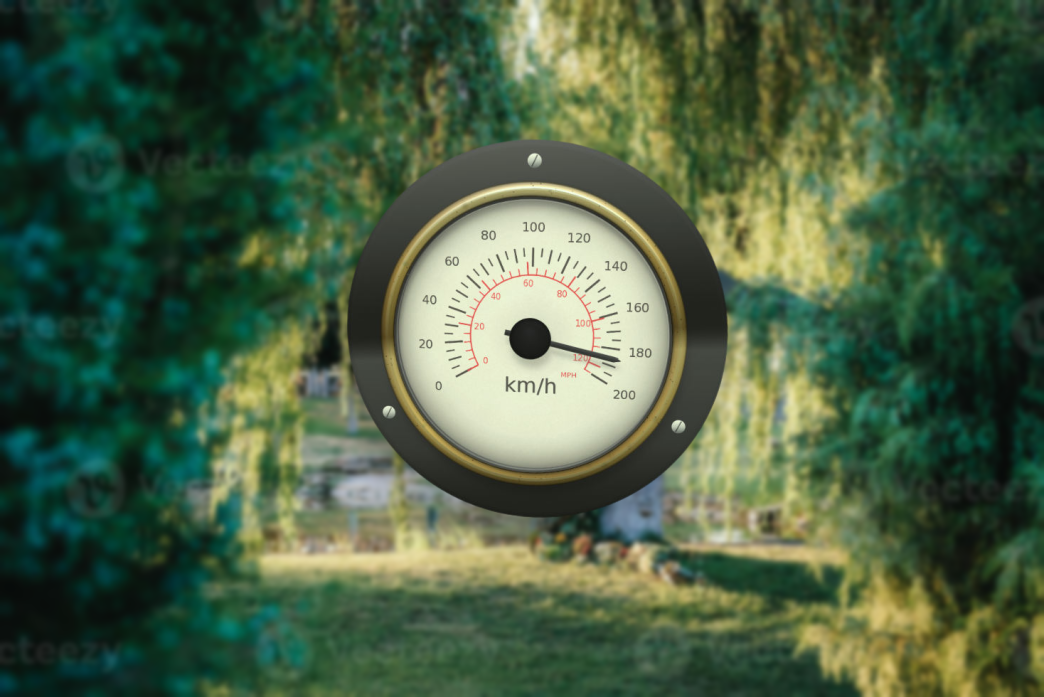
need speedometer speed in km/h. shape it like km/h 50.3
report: km/h 185
